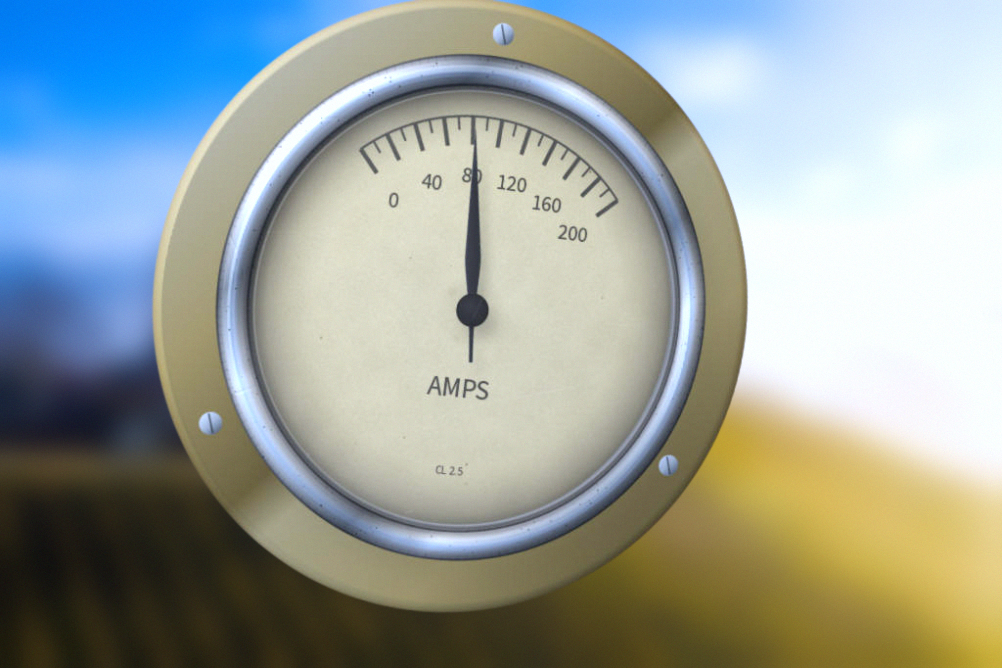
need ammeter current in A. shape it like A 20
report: A 80
